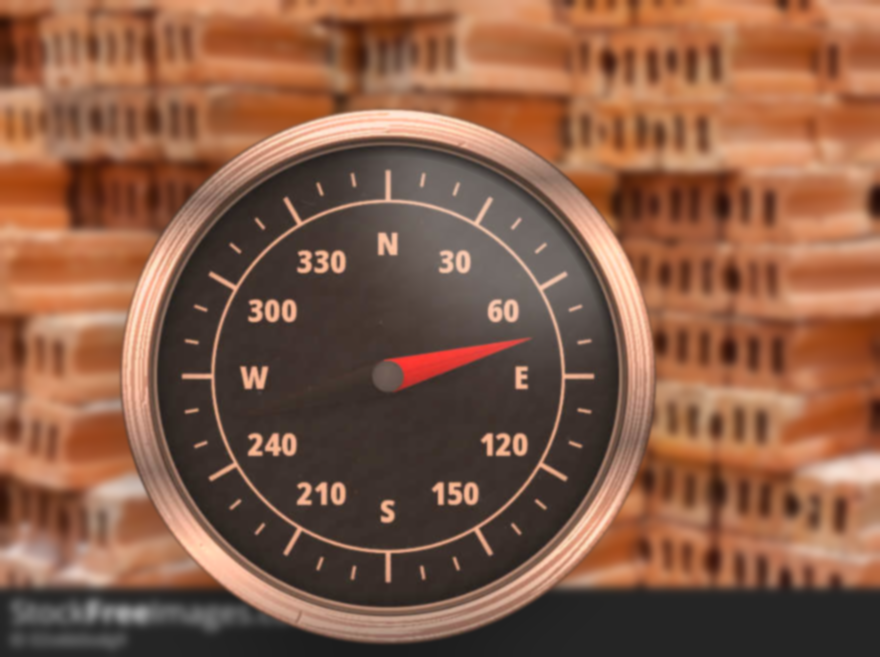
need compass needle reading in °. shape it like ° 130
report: ° 75
